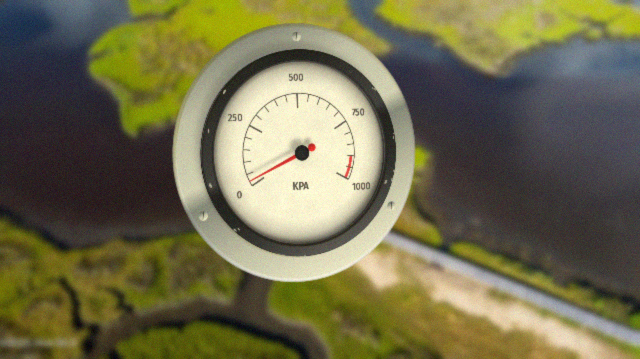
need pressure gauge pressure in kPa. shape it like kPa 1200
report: kPa 25
